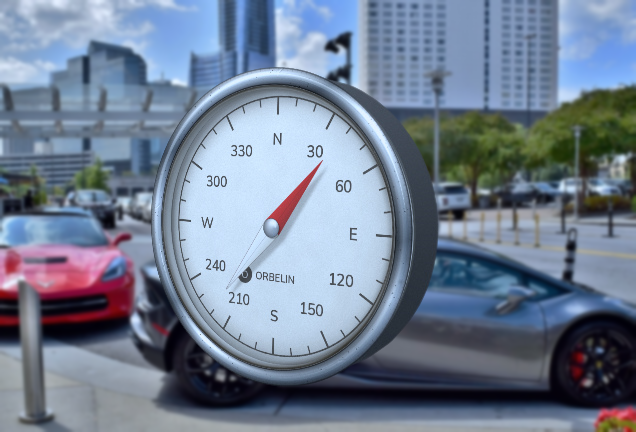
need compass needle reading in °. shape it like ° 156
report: ° 40
